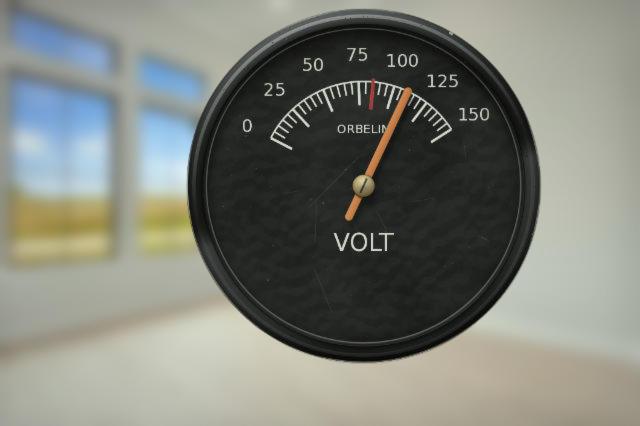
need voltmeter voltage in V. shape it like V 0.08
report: V 110
